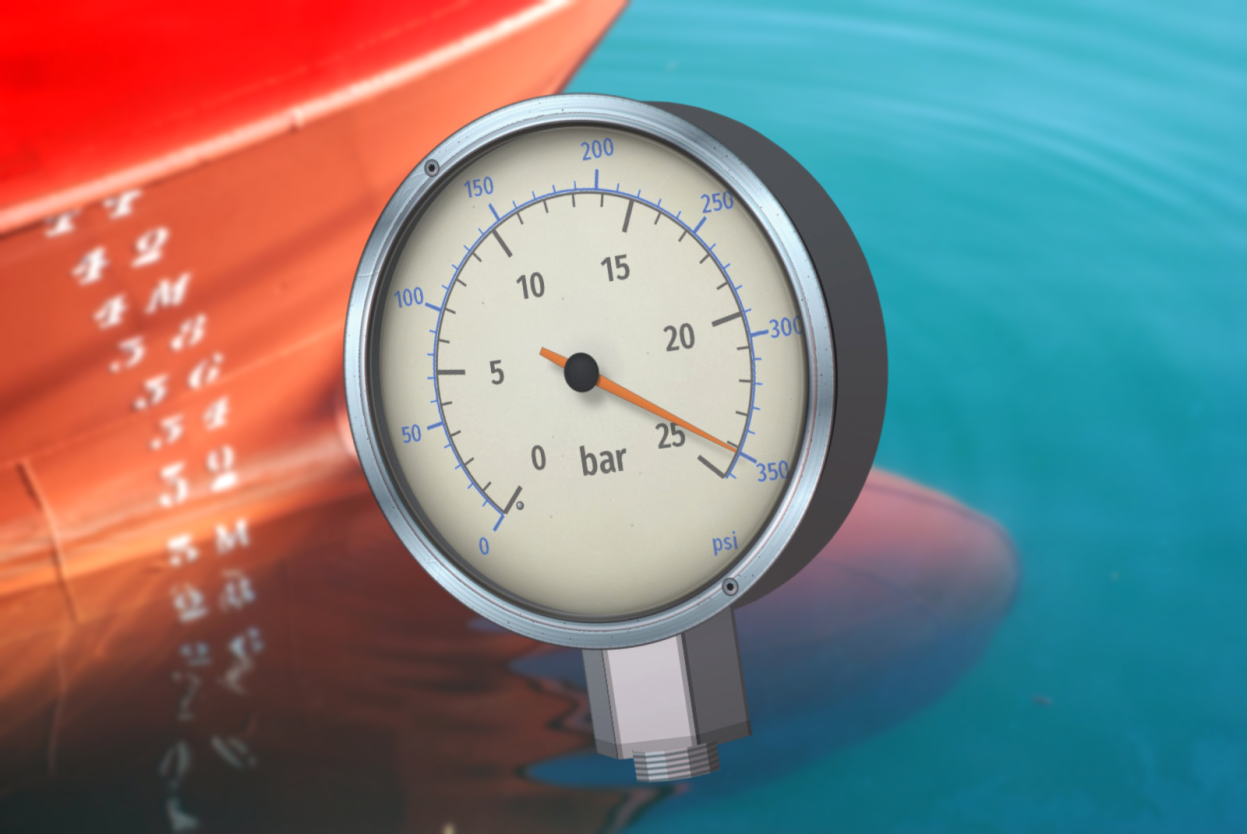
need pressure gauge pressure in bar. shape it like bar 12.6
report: bar 24
